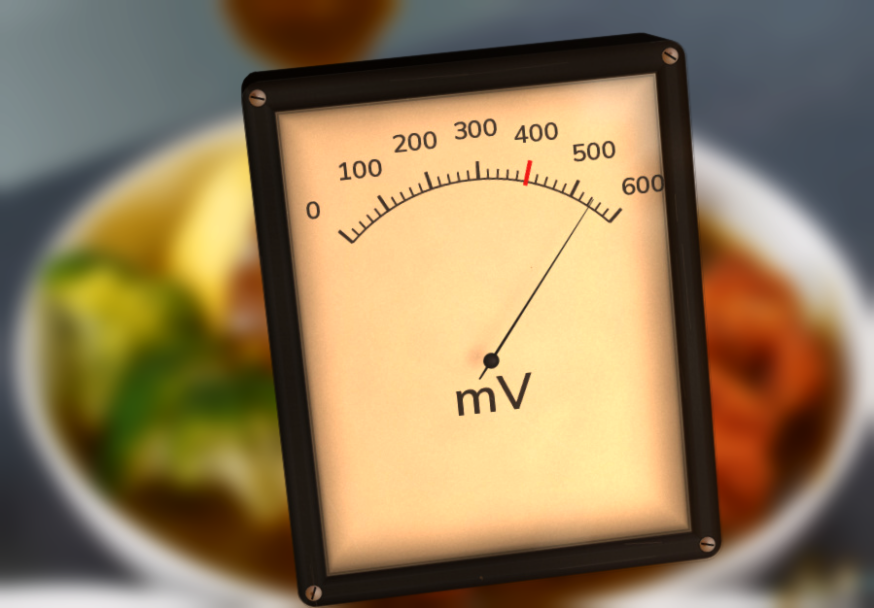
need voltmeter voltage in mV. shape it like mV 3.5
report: mV 540
